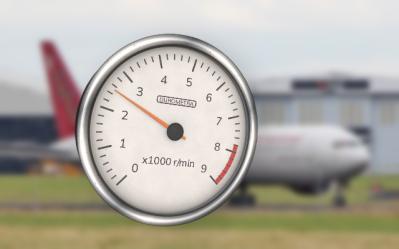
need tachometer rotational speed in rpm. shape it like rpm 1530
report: rpm 2500
